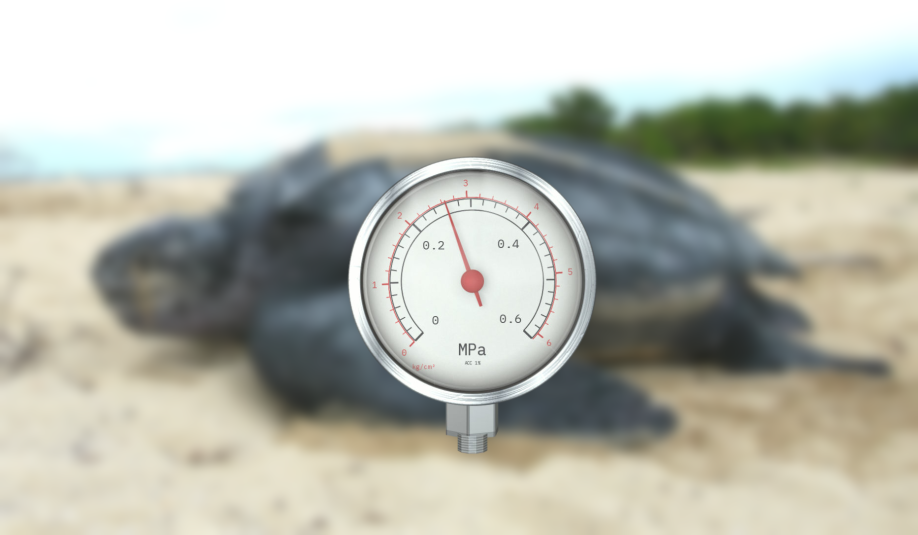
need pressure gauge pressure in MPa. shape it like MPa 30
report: MPa 0.26
